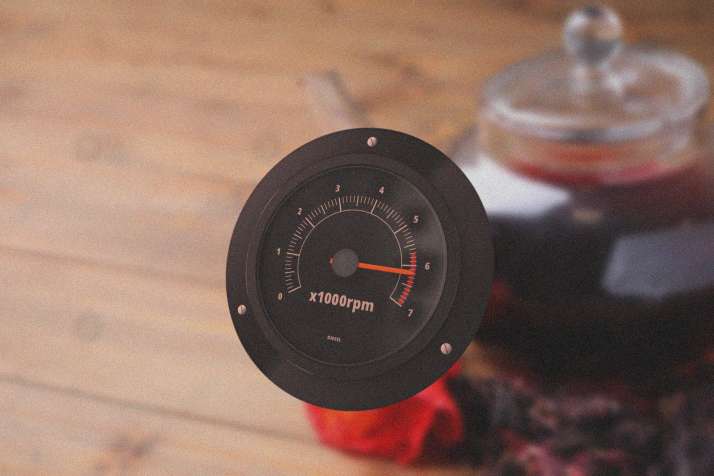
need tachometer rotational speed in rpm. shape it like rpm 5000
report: rpm 6200
